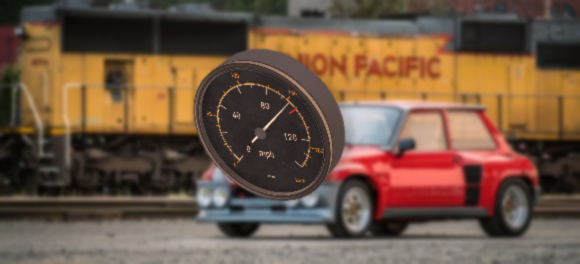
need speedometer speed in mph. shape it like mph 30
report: mph 95
